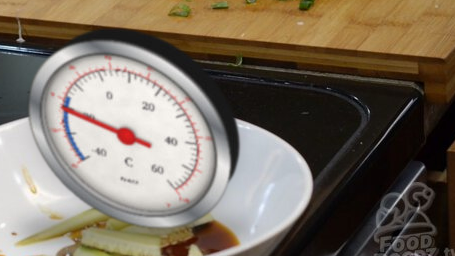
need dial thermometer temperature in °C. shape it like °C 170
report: °C -20
